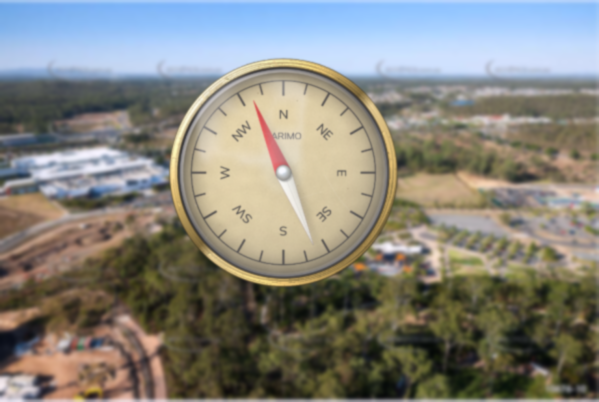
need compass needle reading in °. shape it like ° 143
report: ° 337.5
